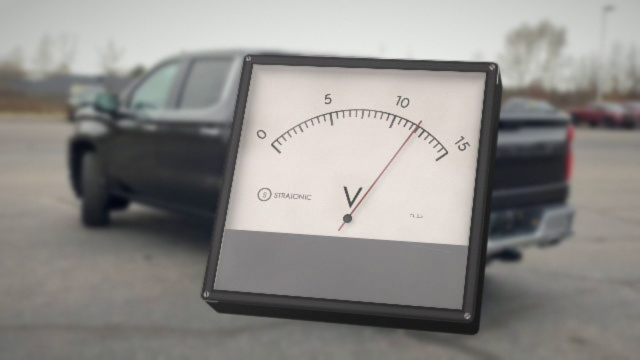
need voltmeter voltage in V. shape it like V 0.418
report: V 12
